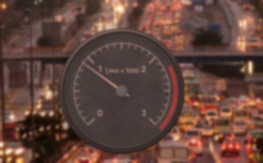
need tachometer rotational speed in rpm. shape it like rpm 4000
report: rpm 900
